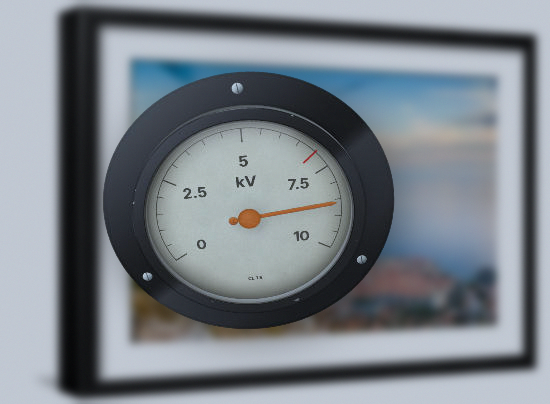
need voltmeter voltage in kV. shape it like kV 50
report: kV 8.5
